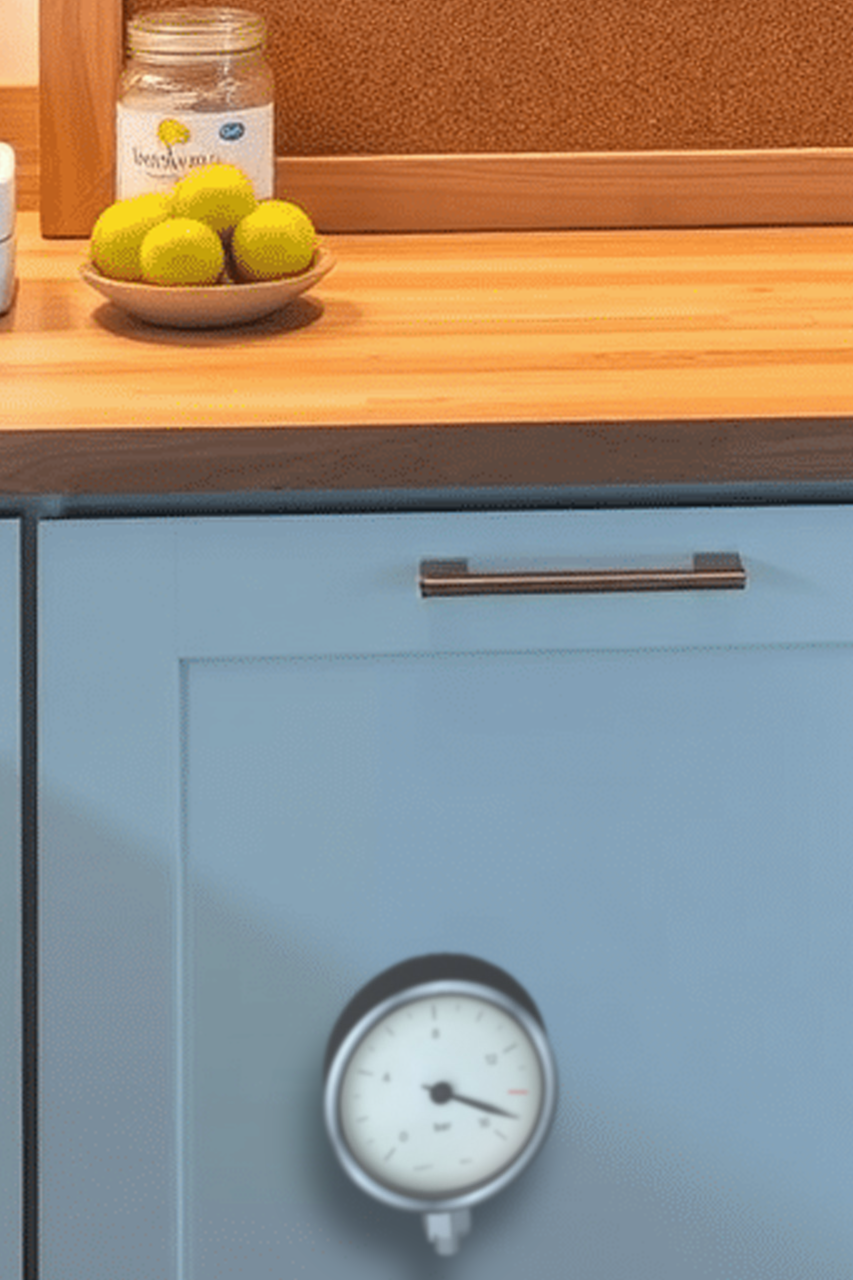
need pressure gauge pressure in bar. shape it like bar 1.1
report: bar 15
